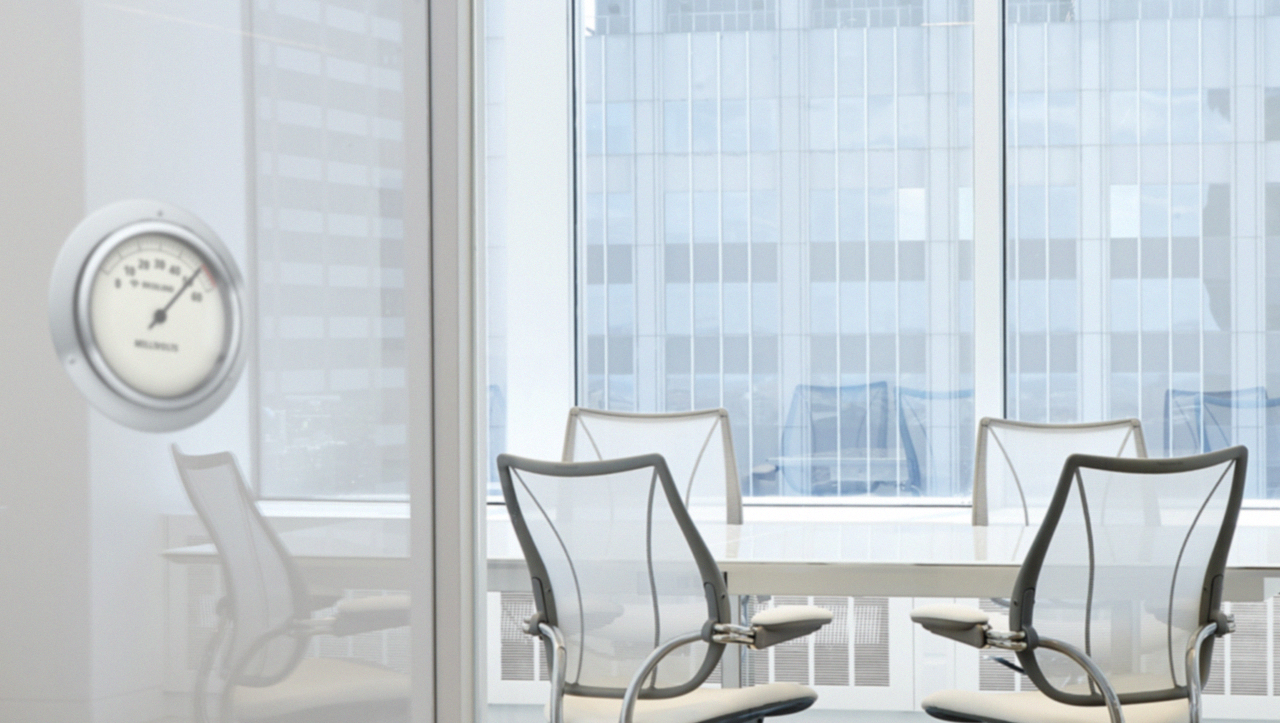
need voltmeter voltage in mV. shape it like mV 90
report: mV 50
